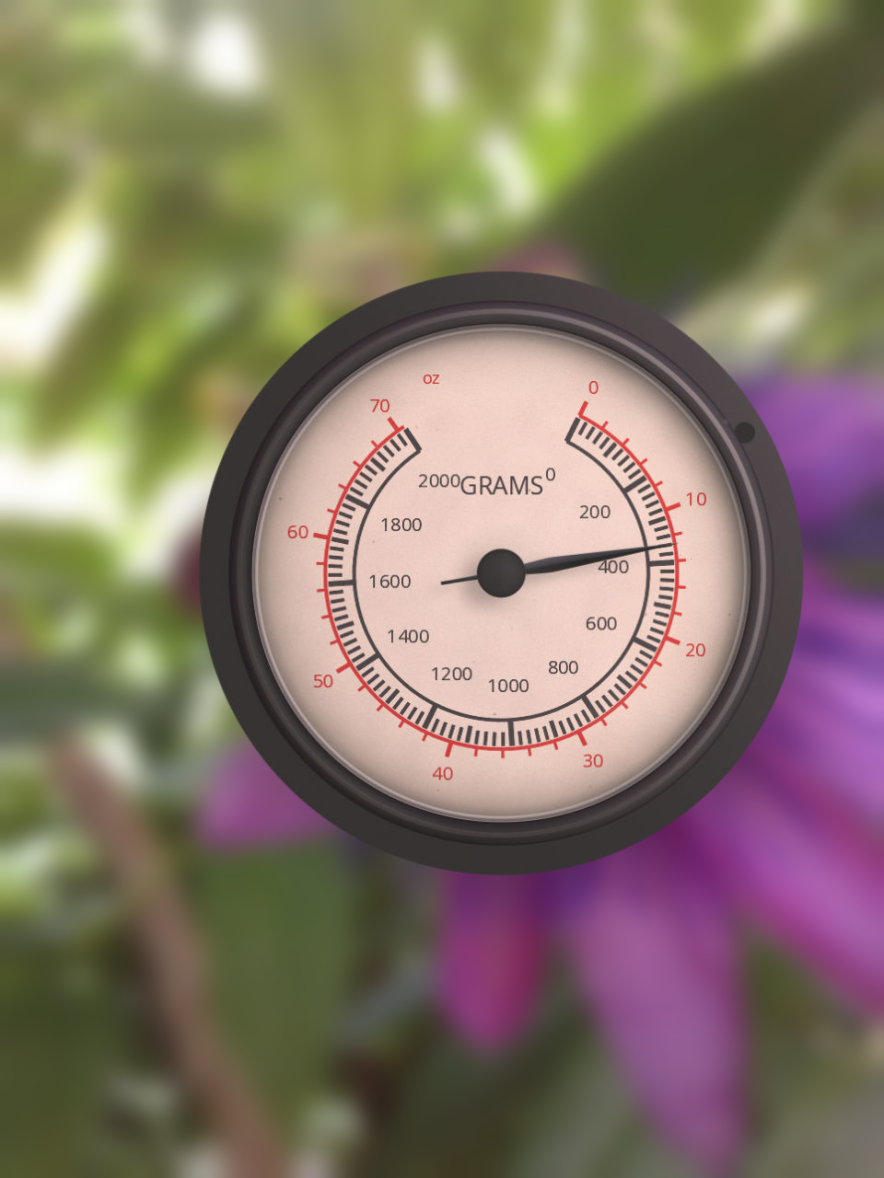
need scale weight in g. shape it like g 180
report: g 360
